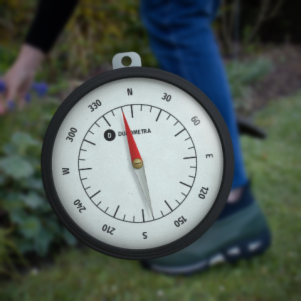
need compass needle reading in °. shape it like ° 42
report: ° 350
